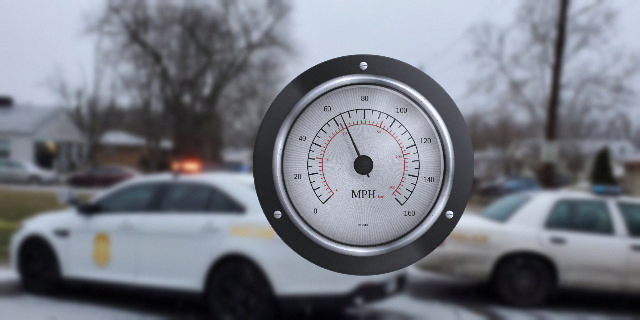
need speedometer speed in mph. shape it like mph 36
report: mph 65
